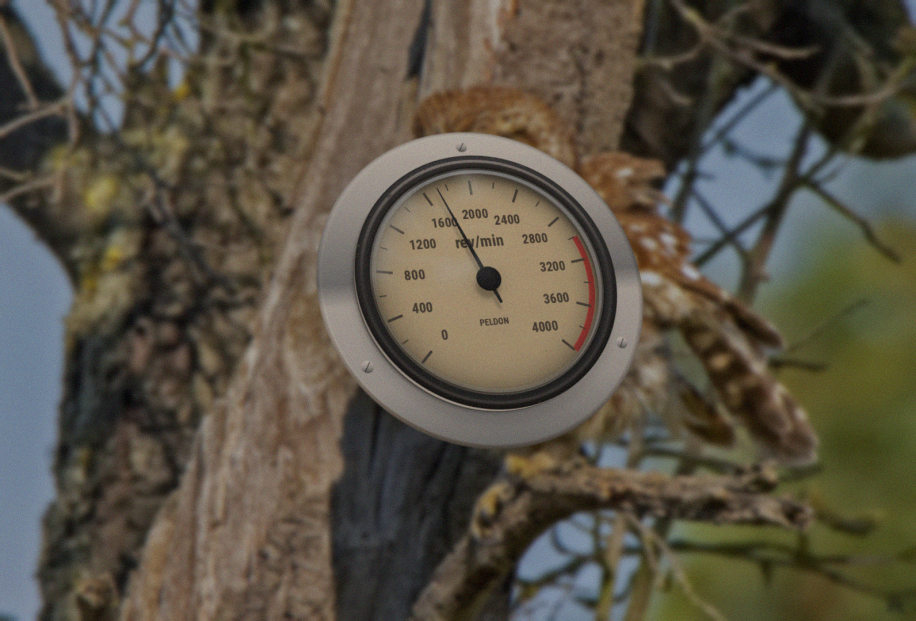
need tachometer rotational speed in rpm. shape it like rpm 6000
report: rpm 1700
